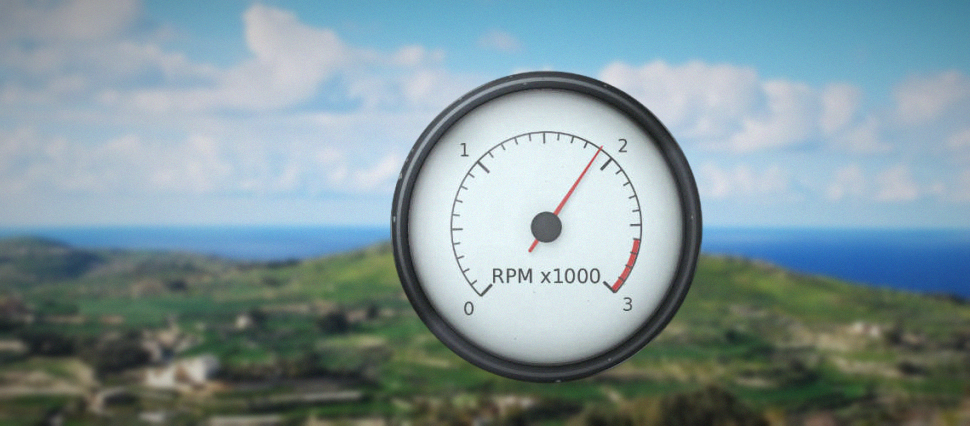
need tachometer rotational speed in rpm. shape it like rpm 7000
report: rpm 1900
